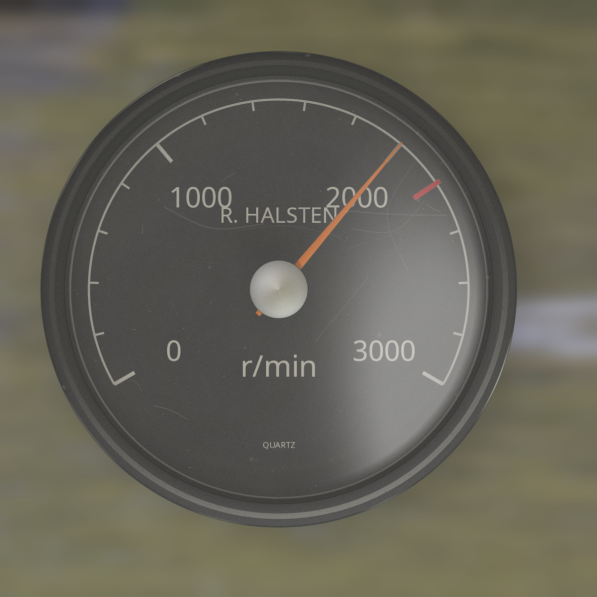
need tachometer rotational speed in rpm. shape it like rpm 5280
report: rpm 2000
